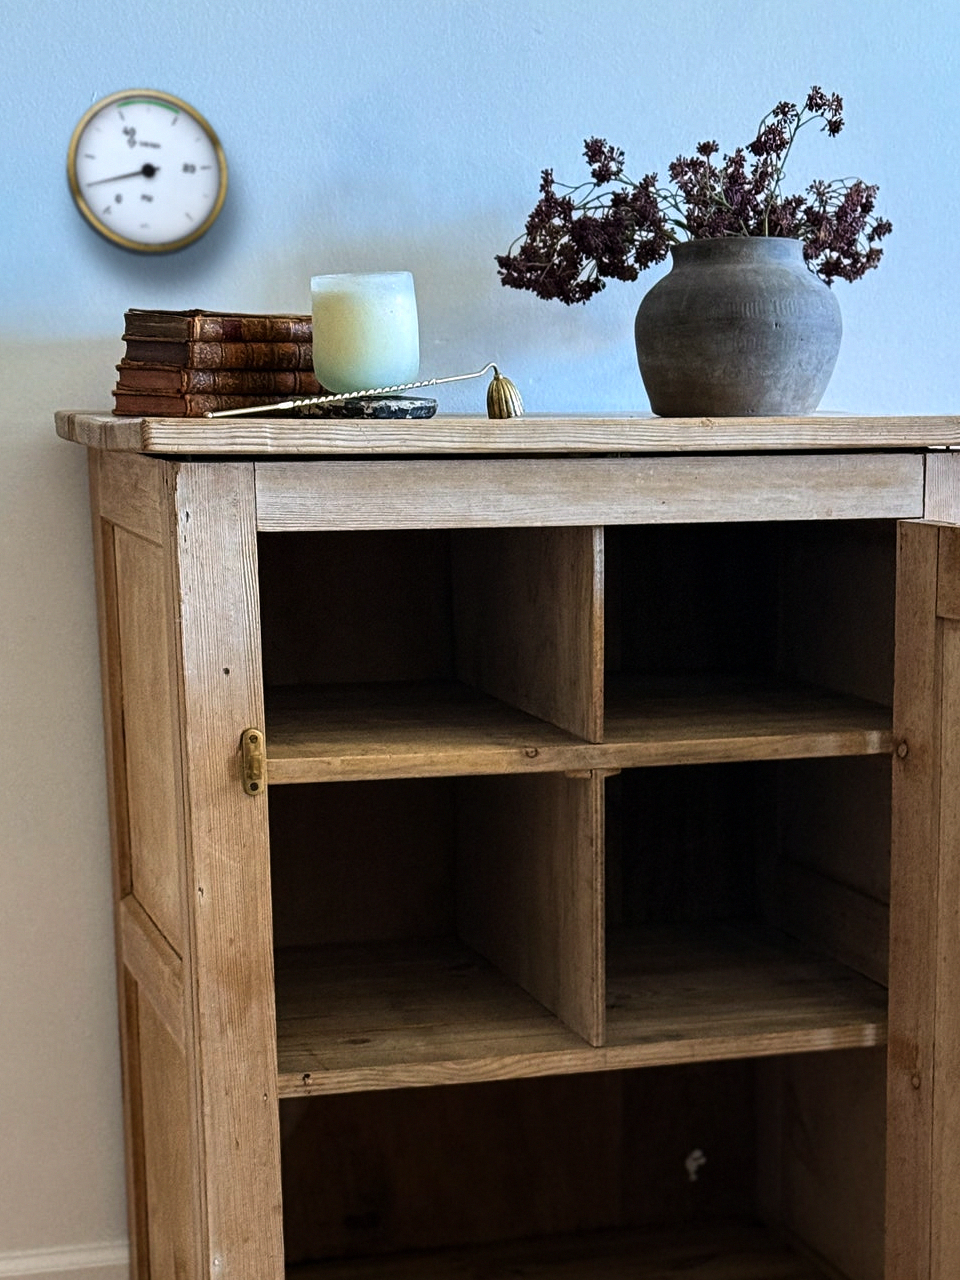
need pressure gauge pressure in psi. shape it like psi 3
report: psi 10
